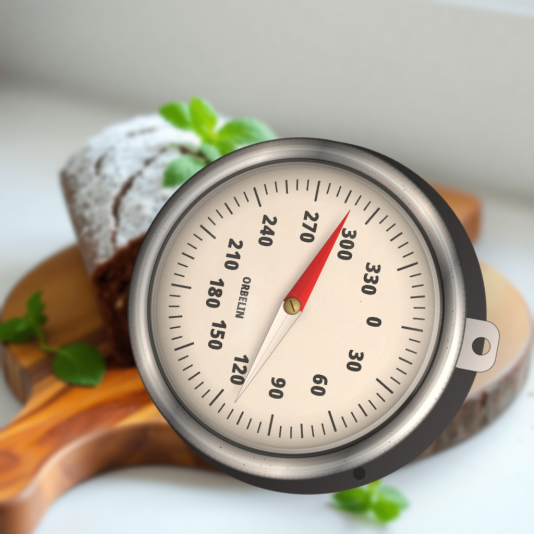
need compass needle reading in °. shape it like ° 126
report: ° 290
